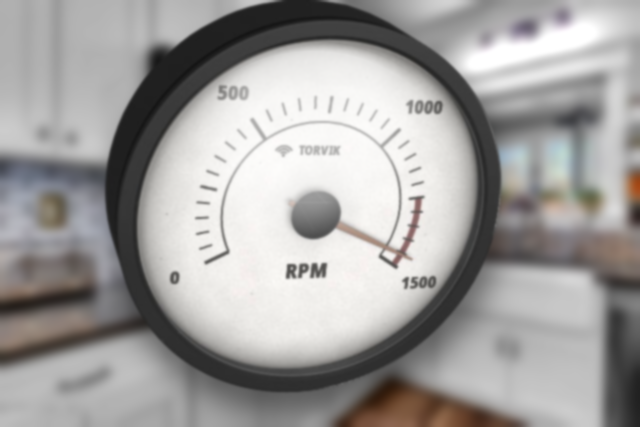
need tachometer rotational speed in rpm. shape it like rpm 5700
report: rpm 1450
